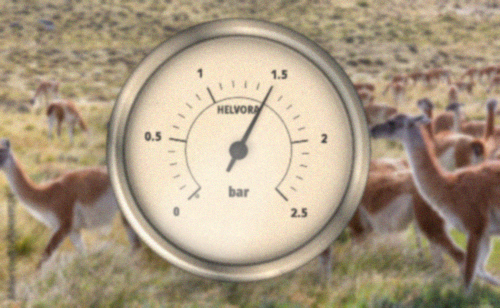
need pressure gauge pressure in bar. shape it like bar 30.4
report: bar 1.5
